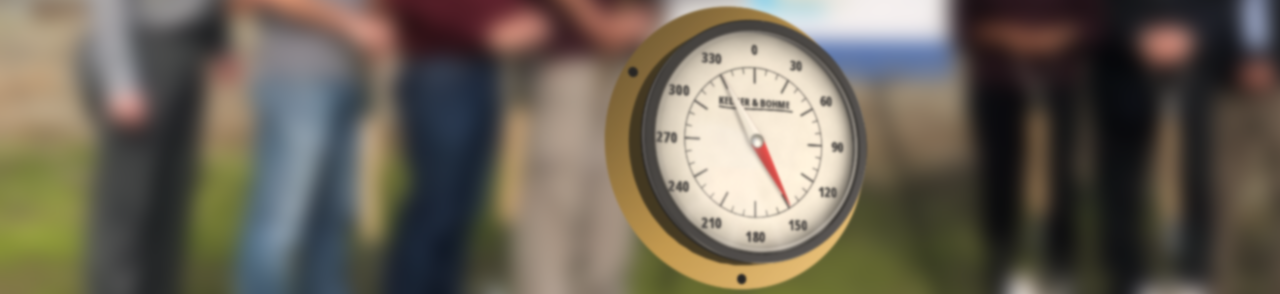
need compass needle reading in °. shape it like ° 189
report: ° 150
